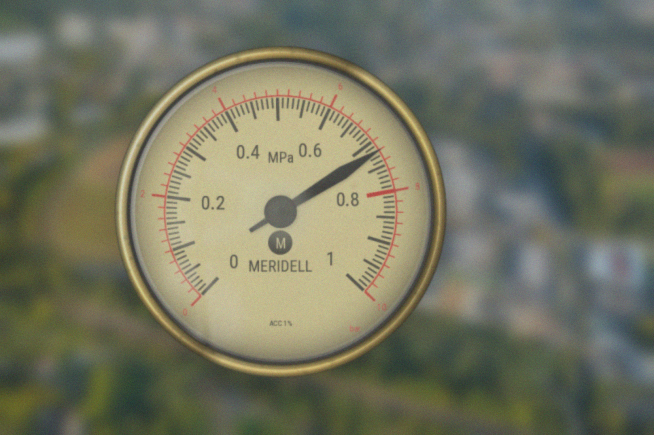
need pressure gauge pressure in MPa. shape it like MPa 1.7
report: MPa 0.72
